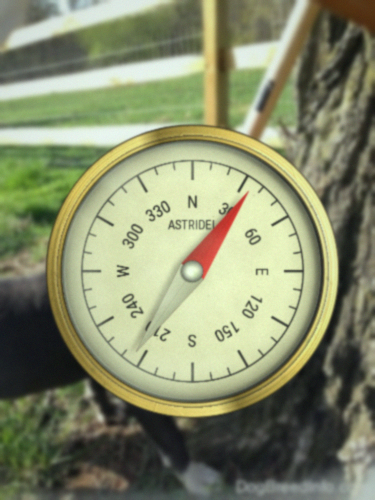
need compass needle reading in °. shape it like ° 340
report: ° 35
